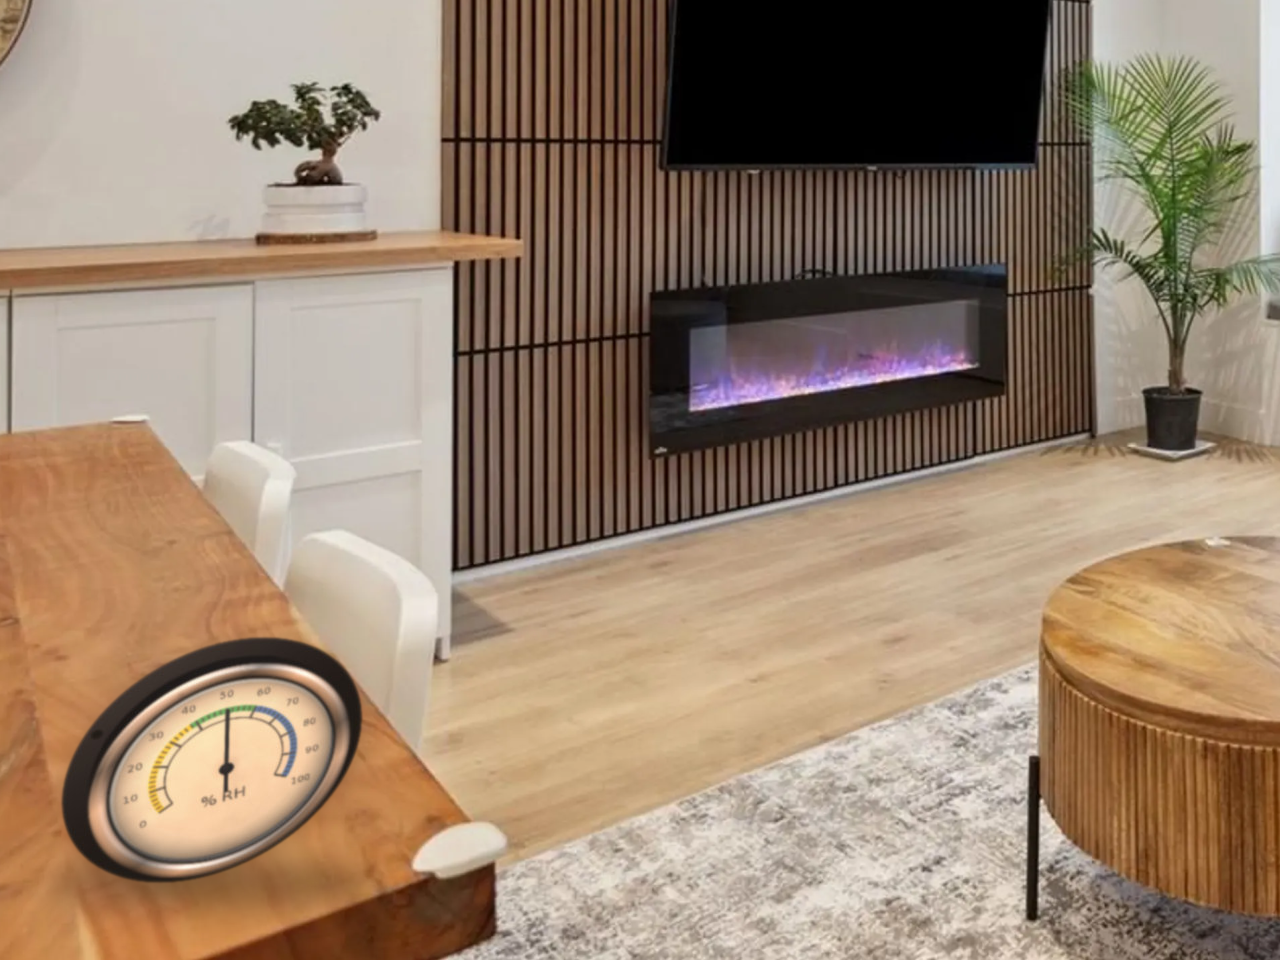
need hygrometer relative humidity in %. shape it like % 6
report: % 50
